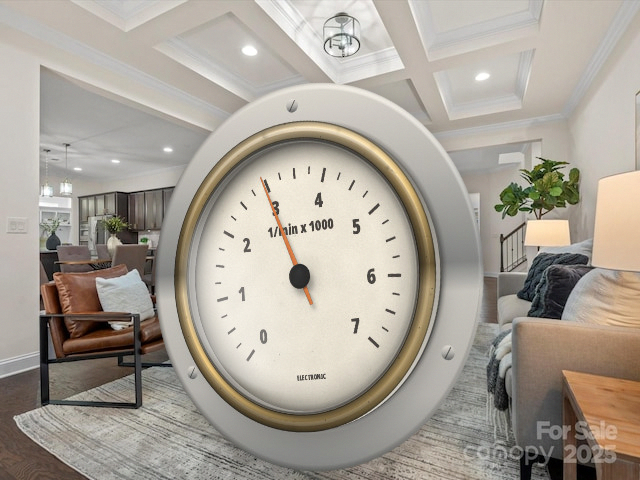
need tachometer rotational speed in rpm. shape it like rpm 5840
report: rpm 3000
